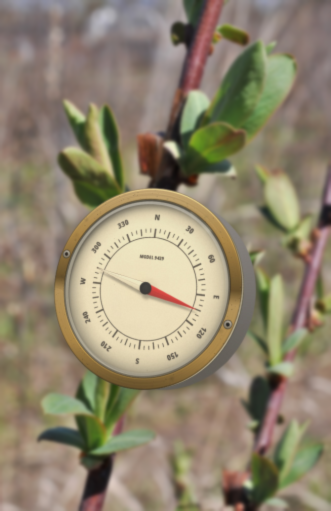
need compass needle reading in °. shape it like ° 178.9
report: ° 105
